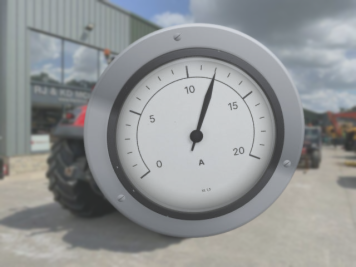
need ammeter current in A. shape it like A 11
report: A 12
